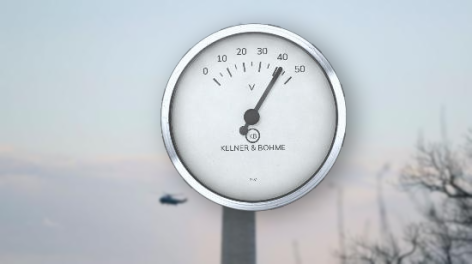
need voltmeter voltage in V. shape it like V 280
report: V 42.5
